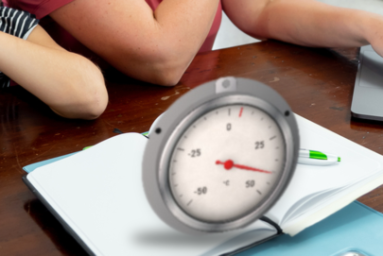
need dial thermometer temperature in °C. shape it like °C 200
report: °C 40
